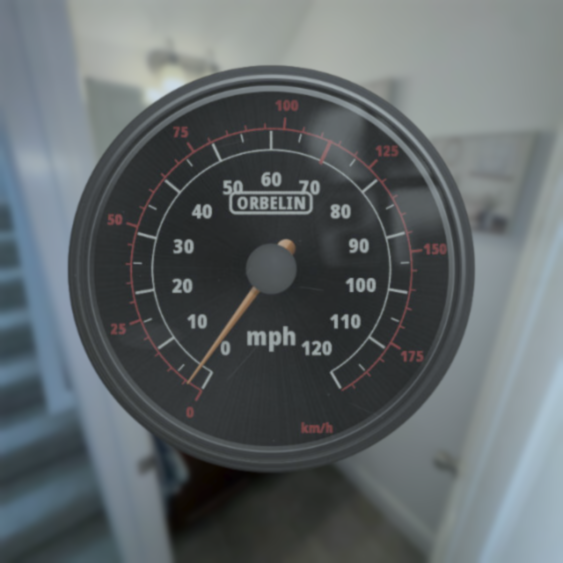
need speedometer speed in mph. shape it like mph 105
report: mph 2.5
